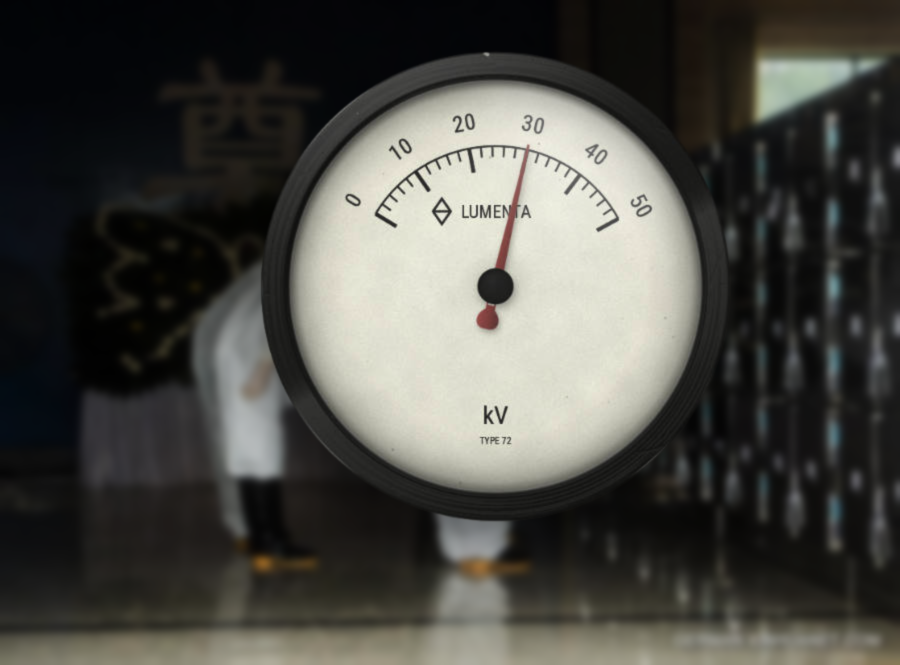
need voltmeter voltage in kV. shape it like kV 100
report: kV 30
